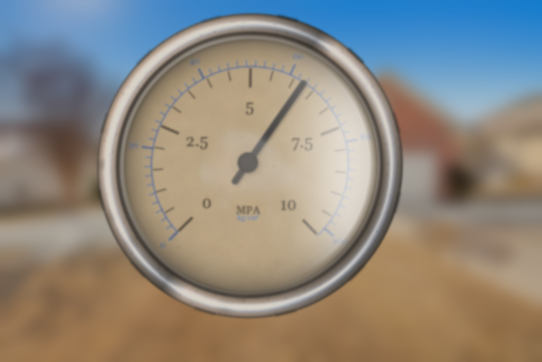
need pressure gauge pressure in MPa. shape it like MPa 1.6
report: MPa 6.25
